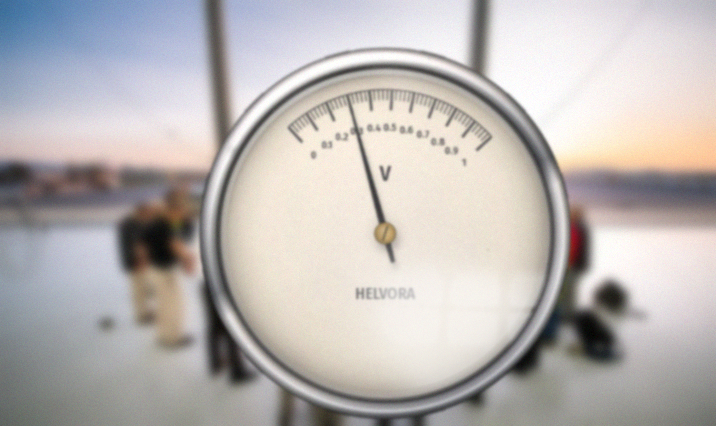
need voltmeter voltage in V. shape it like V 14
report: V 0.3
